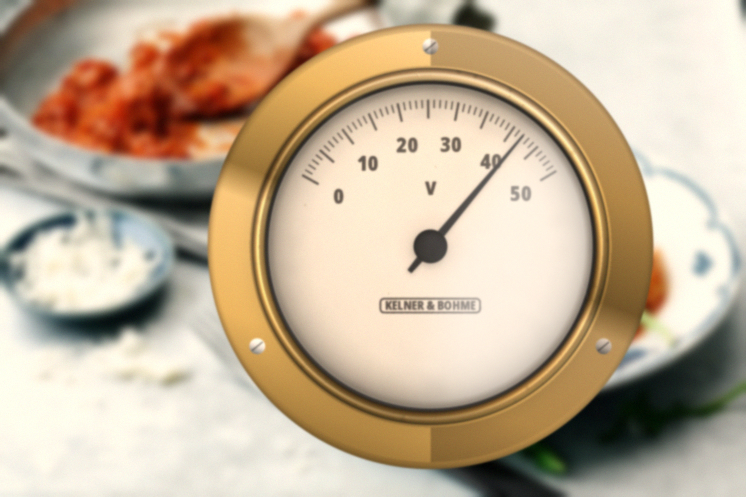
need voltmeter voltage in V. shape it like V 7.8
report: V 42
